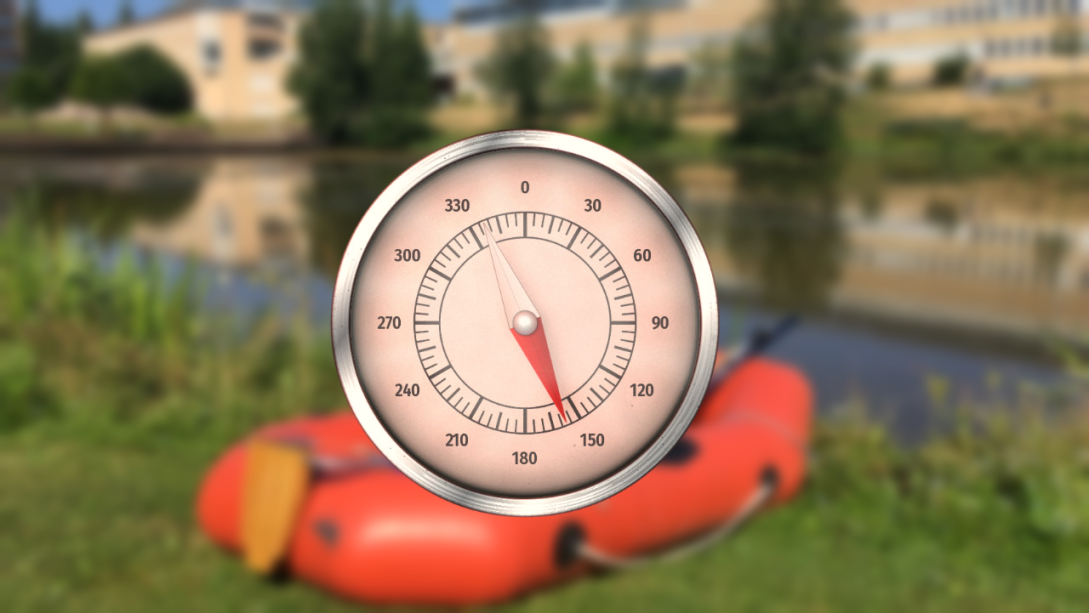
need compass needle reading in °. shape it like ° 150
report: ° 157.5
